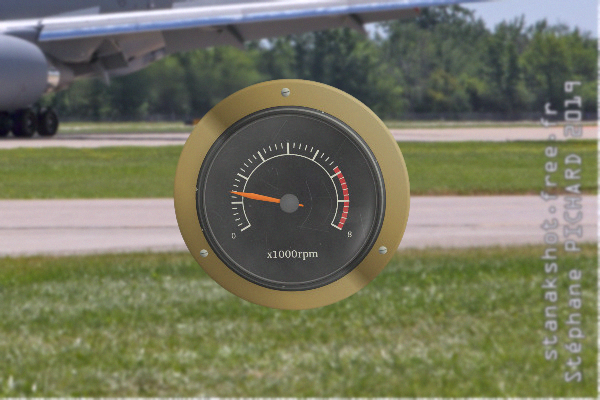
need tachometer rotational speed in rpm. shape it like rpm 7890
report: rpm 1400
